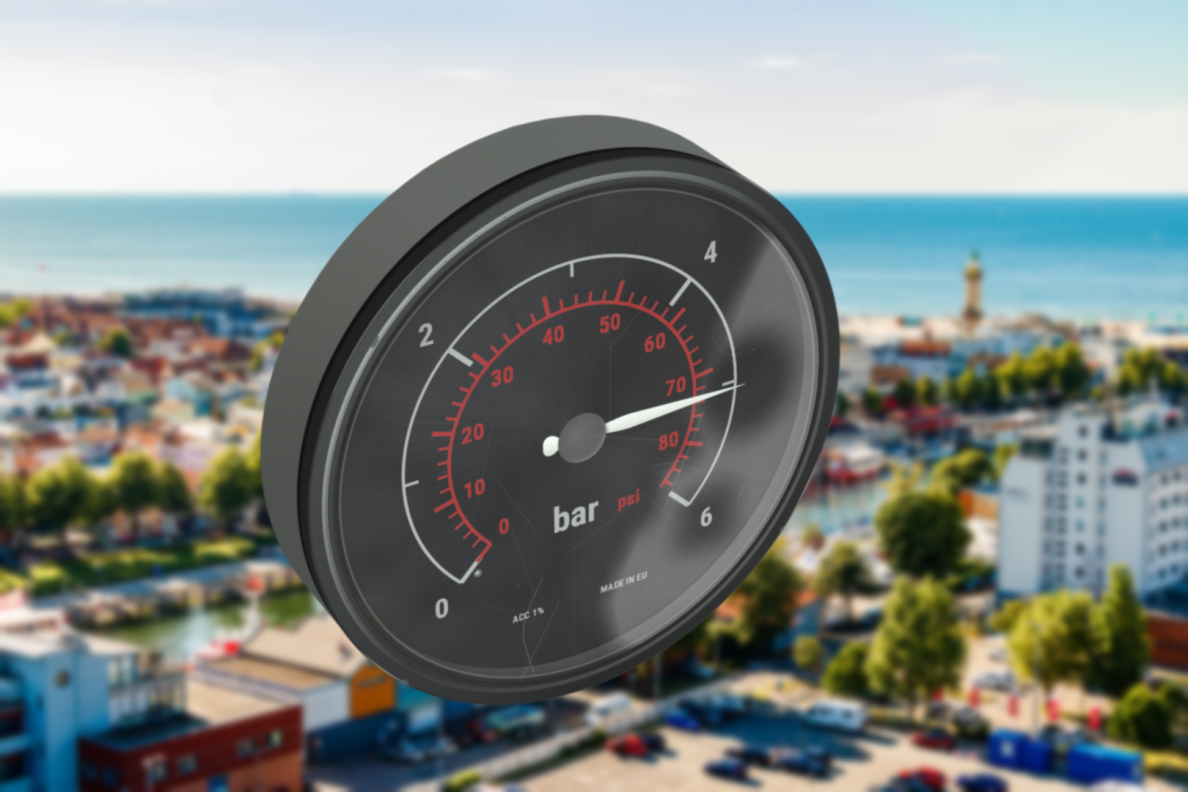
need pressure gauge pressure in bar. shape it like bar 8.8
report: bar 5
